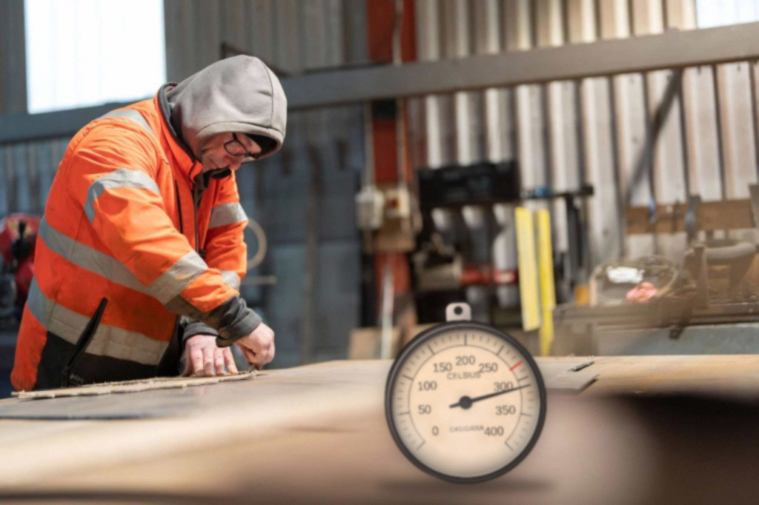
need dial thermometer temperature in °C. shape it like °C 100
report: °C 310
